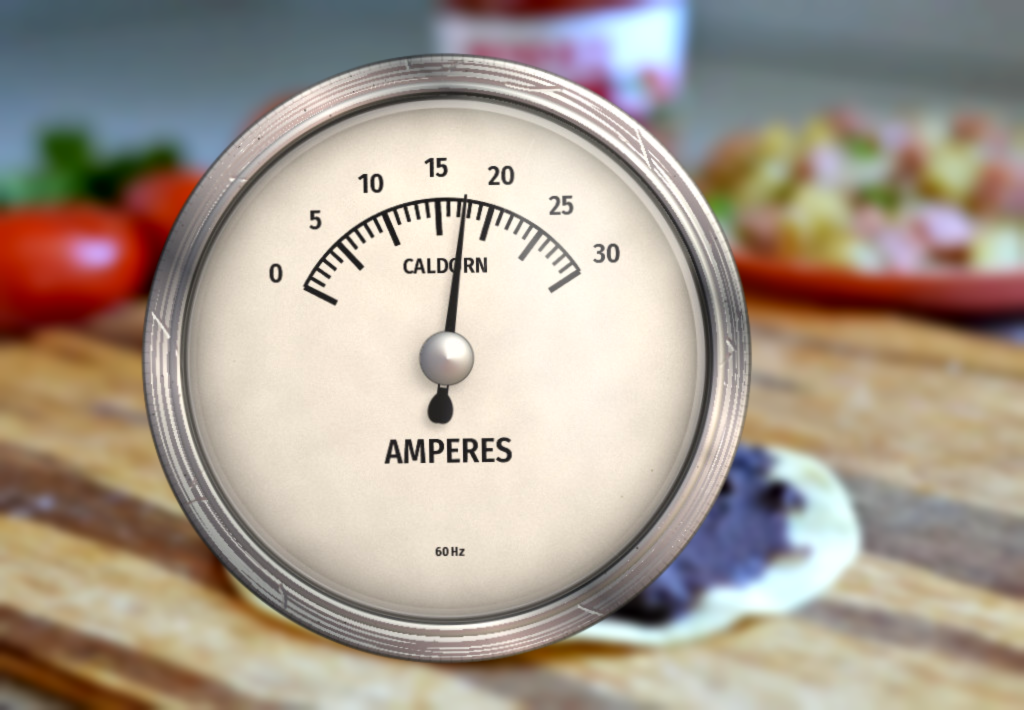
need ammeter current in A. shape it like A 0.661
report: A 17.5
